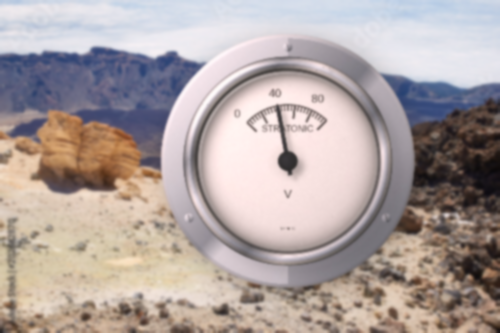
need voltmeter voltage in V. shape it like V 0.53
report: V 40
